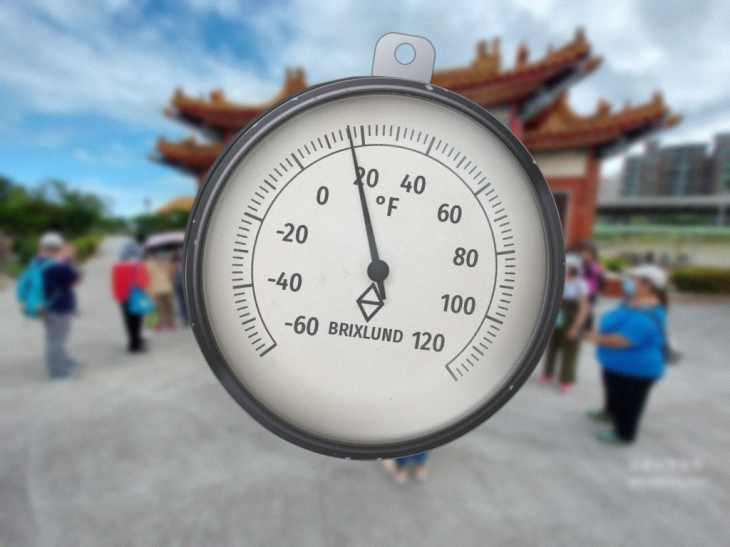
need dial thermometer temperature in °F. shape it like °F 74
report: °F 16
